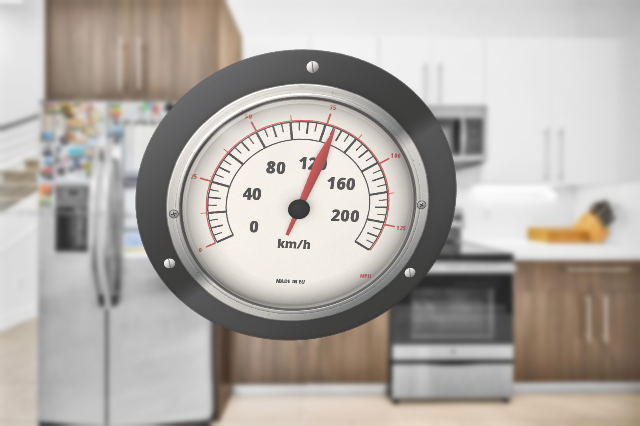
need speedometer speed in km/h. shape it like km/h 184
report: km/h 125
